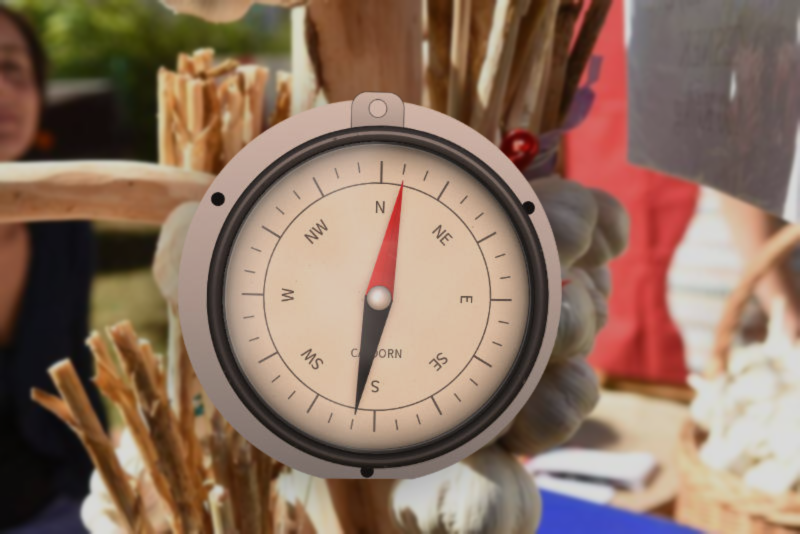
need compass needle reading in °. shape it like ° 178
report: ° 10
